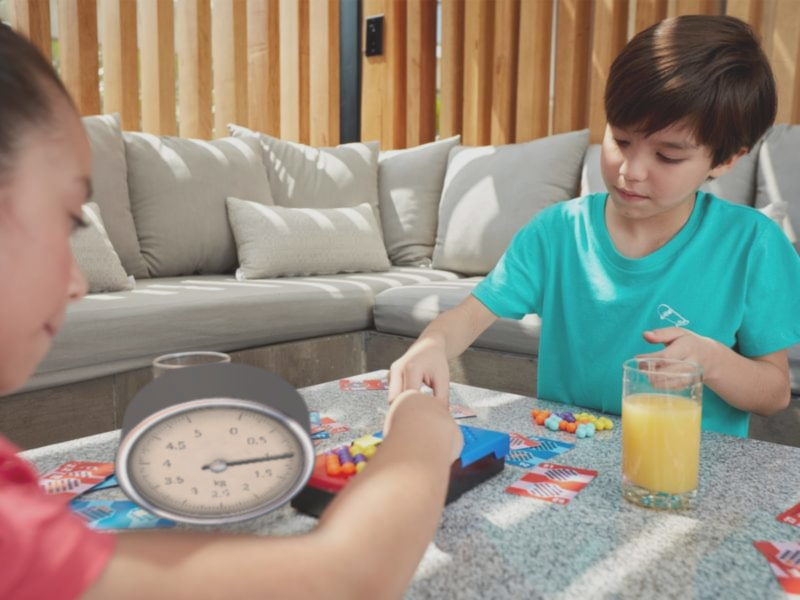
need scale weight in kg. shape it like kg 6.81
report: kg 1
